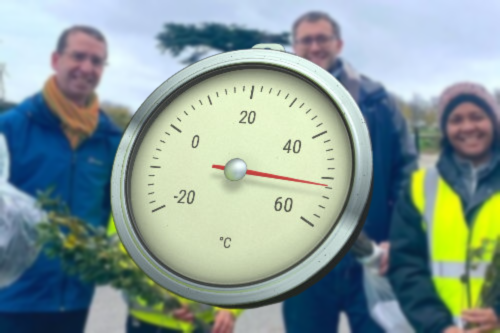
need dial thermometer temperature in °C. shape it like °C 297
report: °C 52
